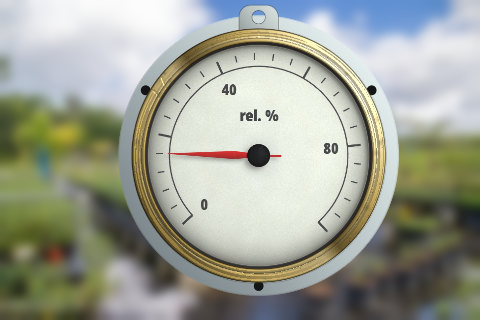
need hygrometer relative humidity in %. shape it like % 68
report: % 16
